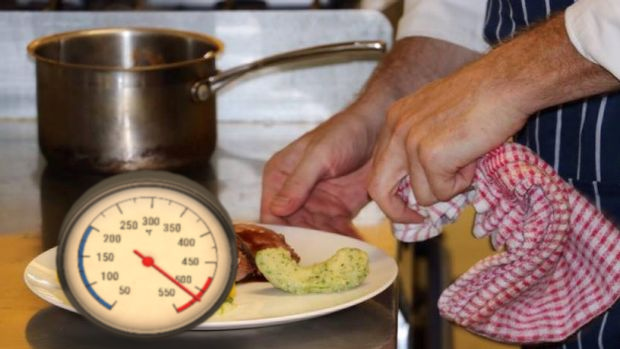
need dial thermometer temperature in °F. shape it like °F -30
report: °F 512.5
